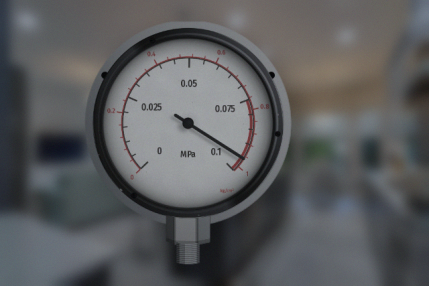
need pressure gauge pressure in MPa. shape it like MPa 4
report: MPa 0.095
